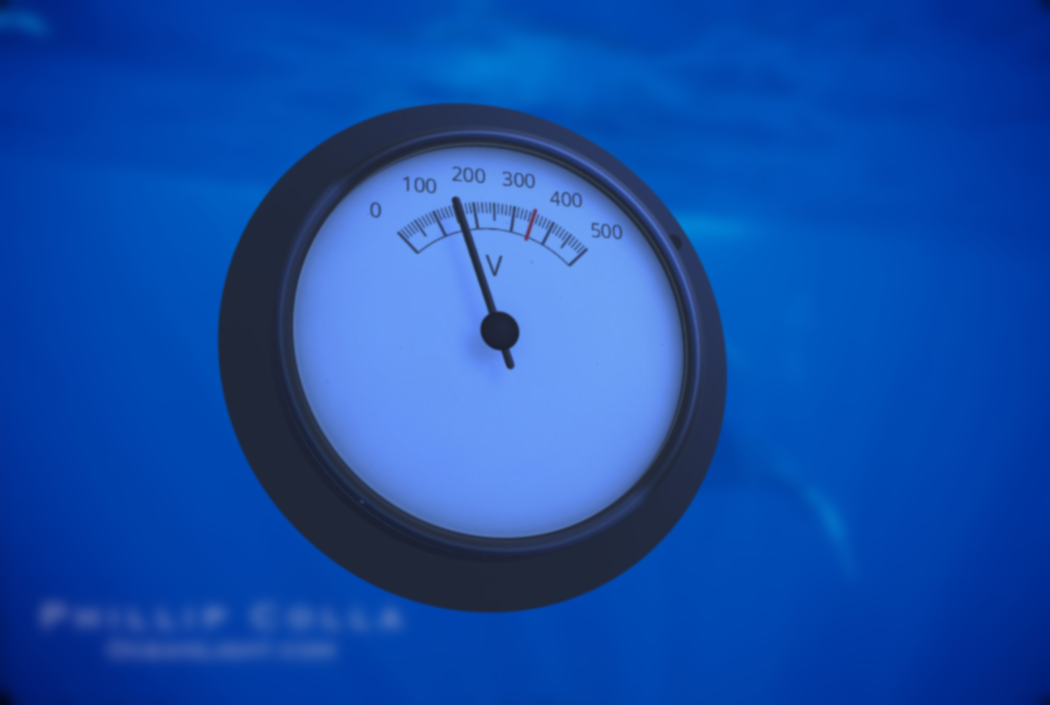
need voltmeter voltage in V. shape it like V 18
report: V 150
